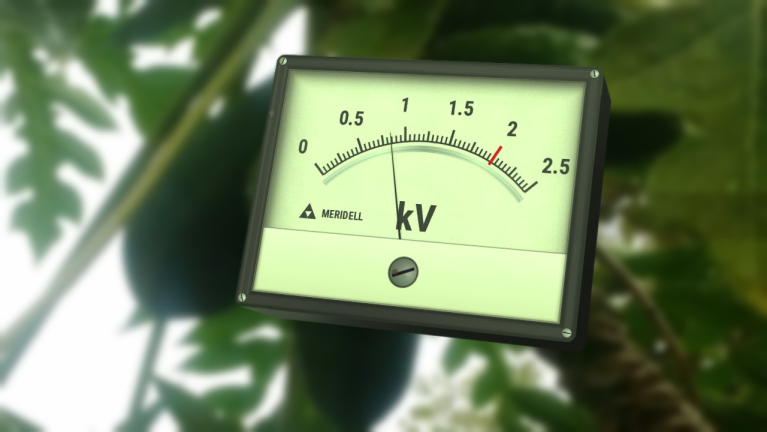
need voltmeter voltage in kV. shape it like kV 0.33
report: kV 0.85
